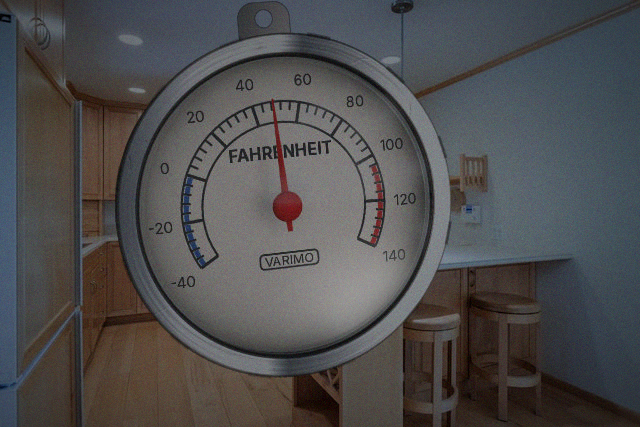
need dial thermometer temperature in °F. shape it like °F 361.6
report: °F 48
